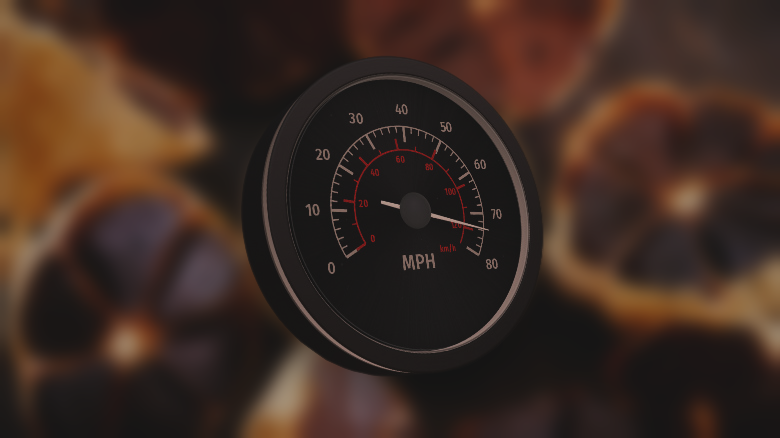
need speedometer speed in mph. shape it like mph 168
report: mph 74
